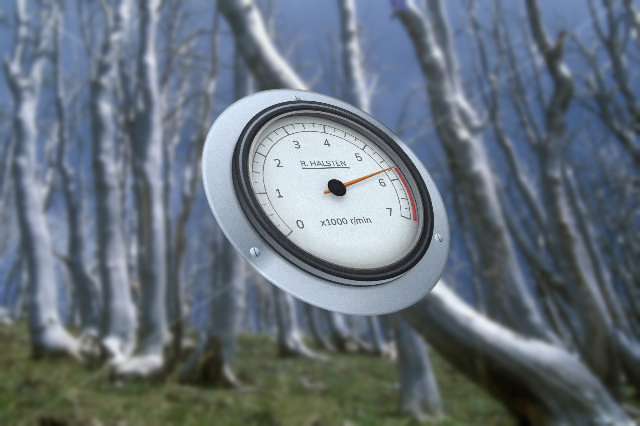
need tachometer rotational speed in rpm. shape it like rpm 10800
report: rpm 5750
